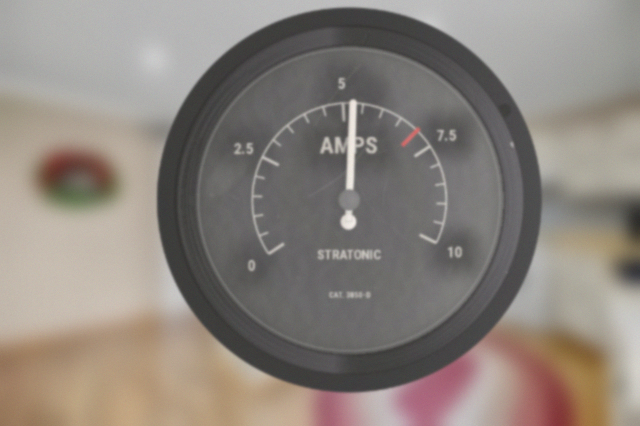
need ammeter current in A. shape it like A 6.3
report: A 5.25
